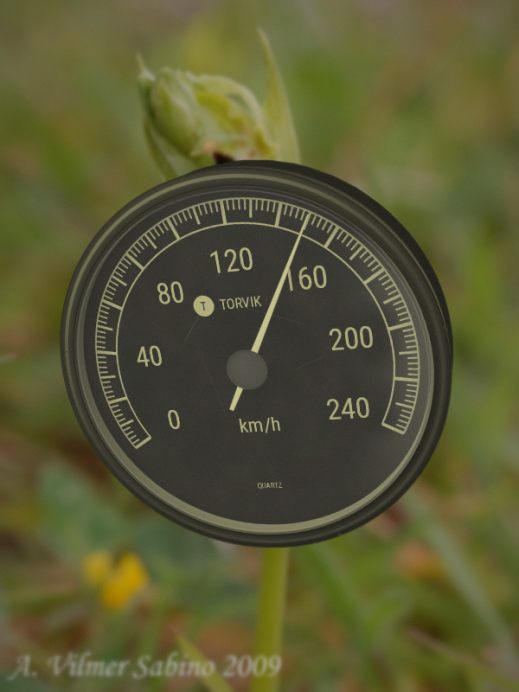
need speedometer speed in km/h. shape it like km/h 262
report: km/h 150
